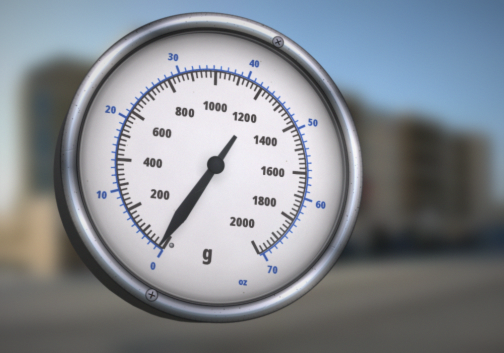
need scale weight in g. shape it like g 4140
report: g 20
